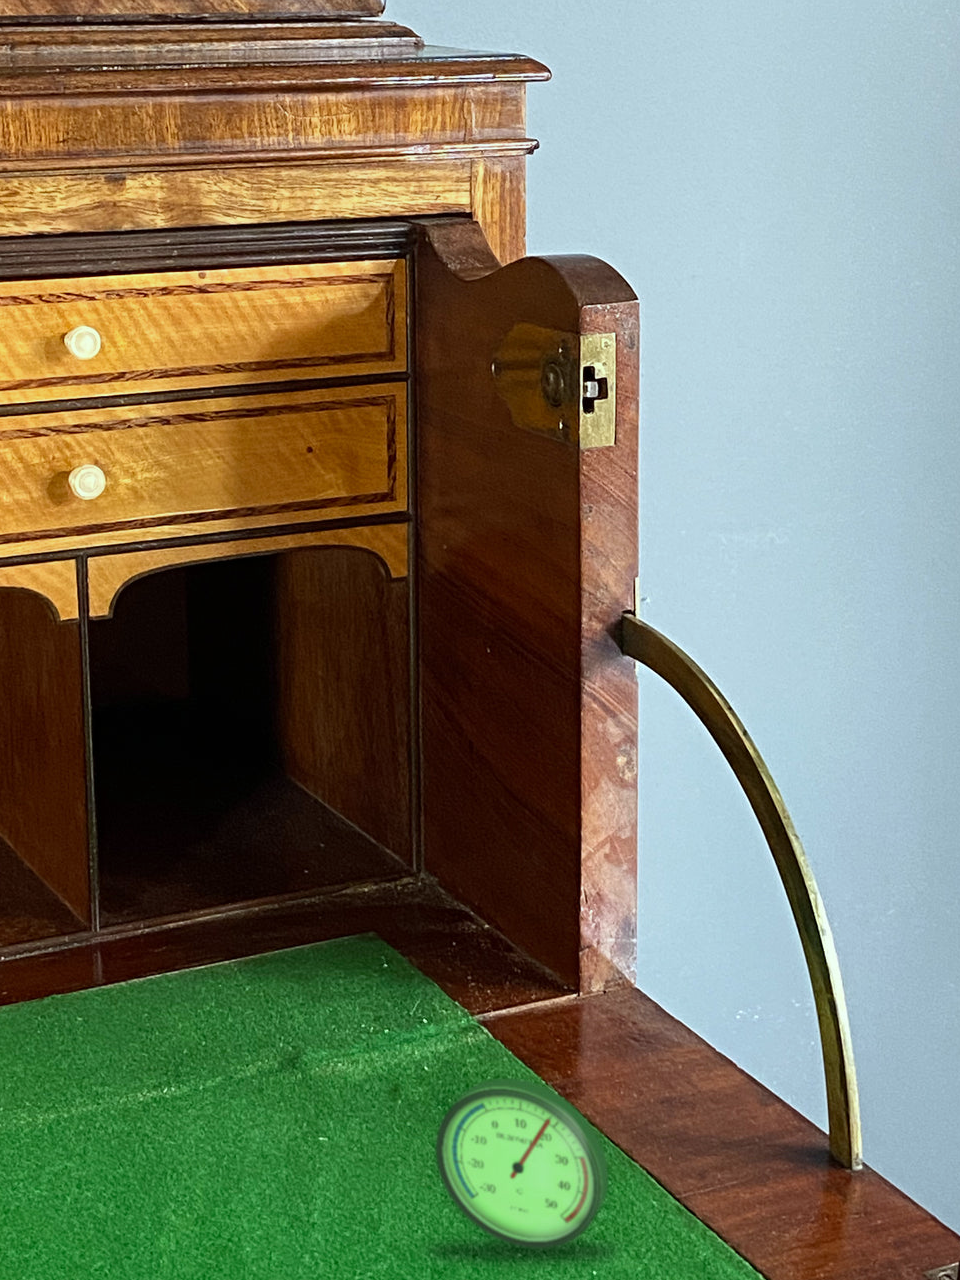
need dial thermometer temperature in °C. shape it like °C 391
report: °C 18
